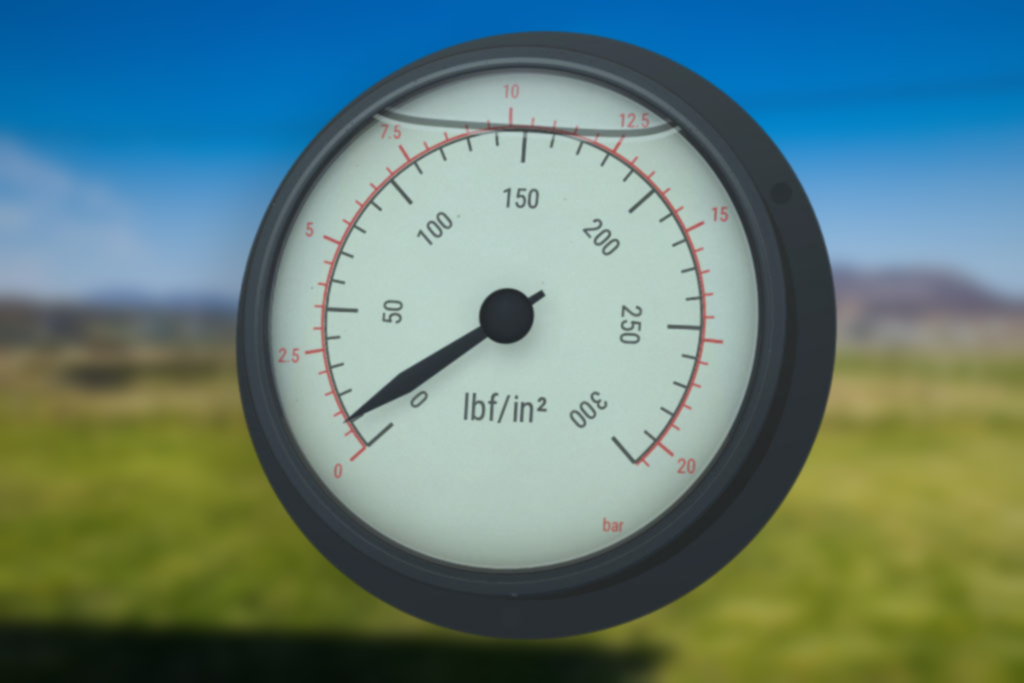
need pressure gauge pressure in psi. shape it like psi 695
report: psi 10
